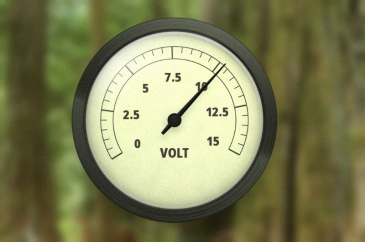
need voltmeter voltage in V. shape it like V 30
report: V 10.25
